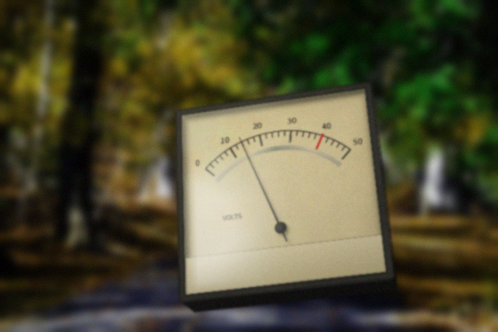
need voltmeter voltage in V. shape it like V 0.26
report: V 14
